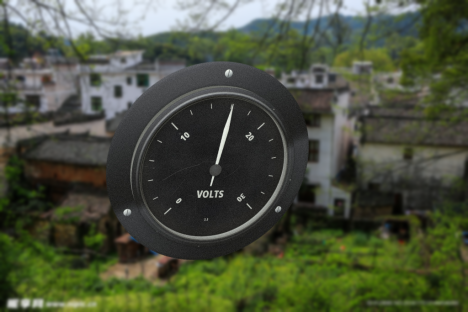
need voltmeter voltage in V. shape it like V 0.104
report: V 16
